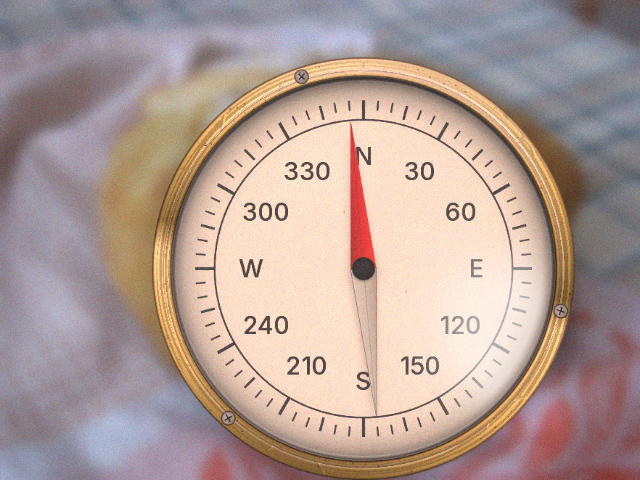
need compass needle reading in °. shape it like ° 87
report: ° 355
